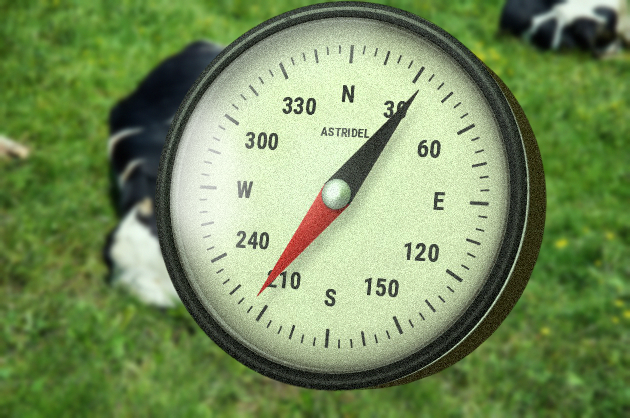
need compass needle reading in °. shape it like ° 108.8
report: ° 215
